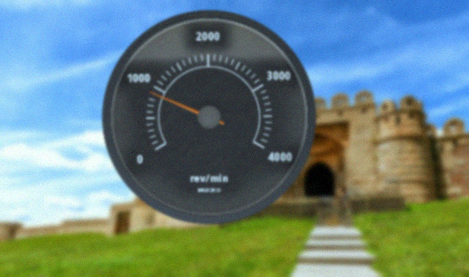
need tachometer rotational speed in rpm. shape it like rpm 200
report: rpm 900
